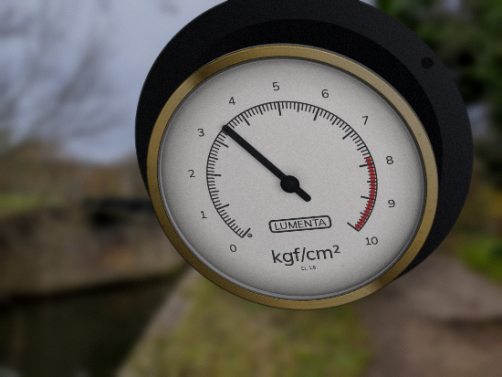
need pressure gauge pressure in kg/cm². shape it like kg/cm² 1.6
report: kg/cm² 3.5
